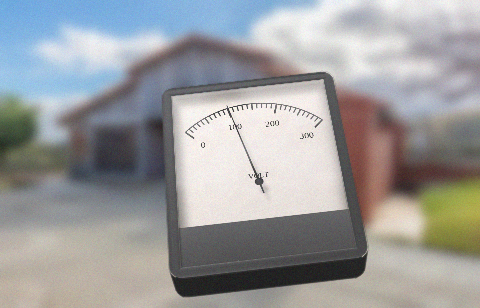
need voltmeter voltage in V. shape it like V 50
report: V 100
